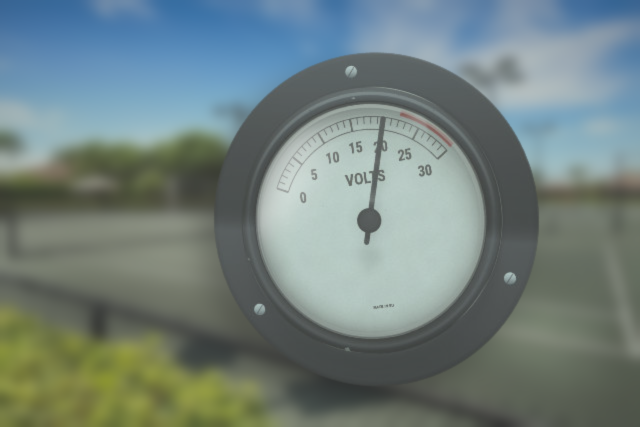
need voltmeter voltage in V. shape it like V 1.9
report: V 20
